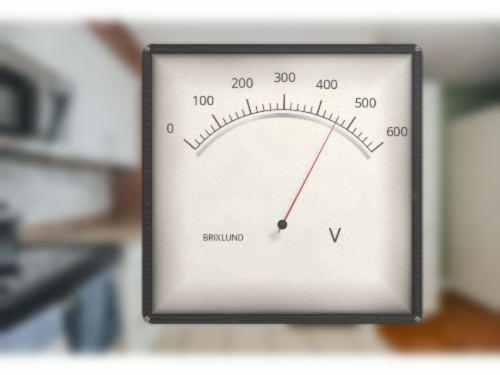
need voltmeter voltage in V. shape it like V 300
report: V 460
